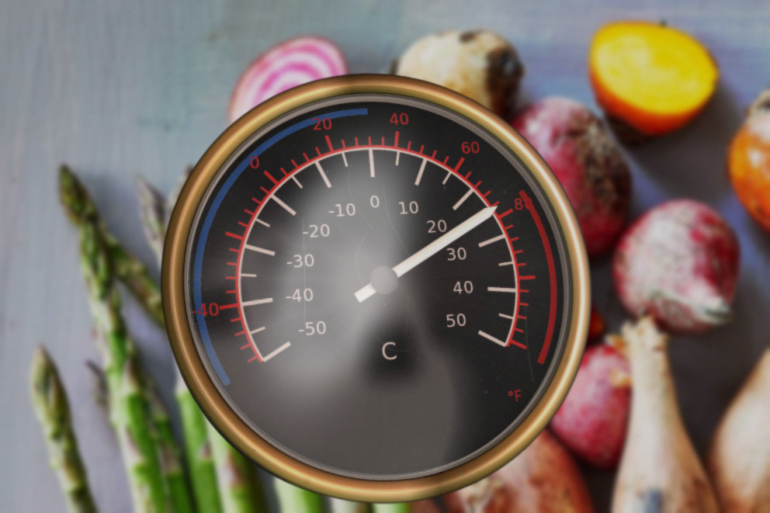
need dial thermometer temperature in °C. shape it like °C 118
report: °C 25
